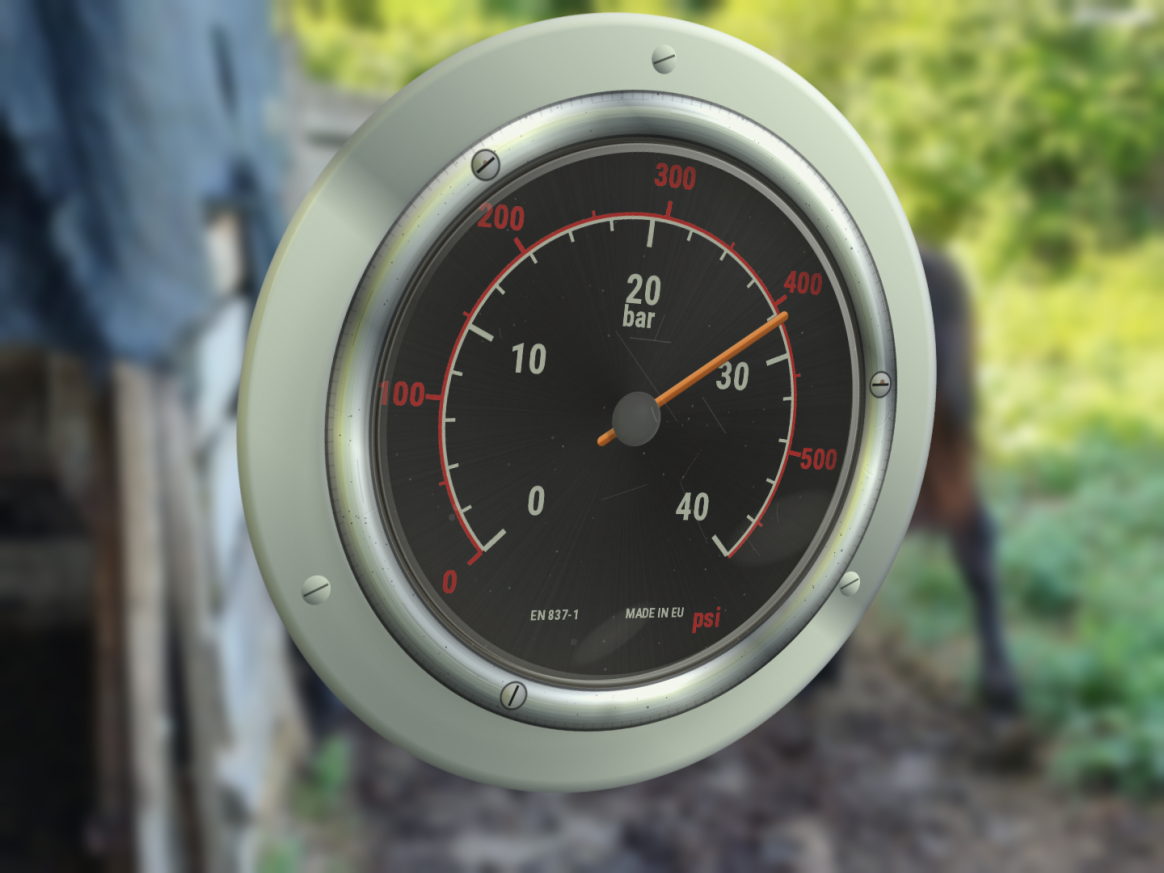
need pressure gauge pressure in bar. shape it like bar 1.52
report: bar 28
